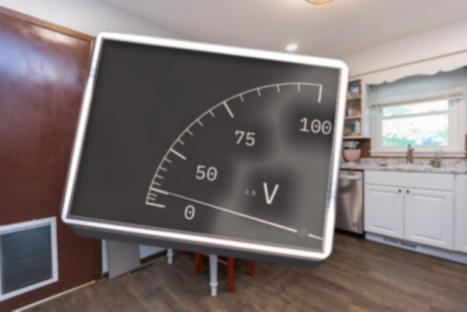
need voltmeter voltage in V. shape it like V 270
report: V 25
